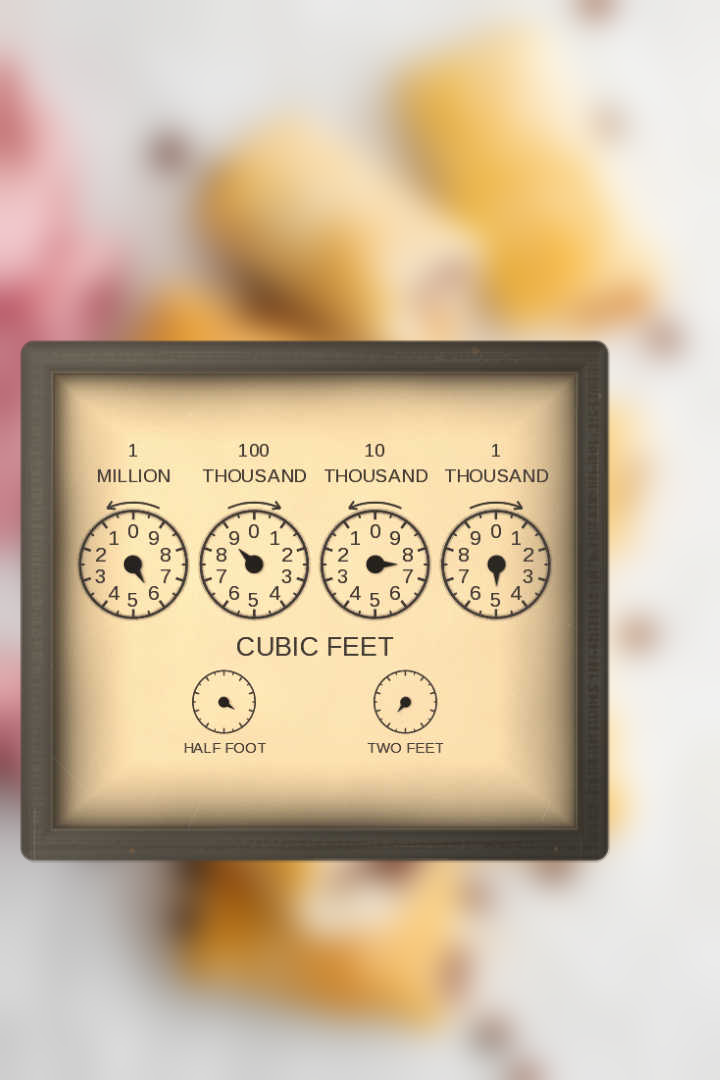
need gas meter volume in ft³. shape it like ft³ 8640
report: ft³ 587500
